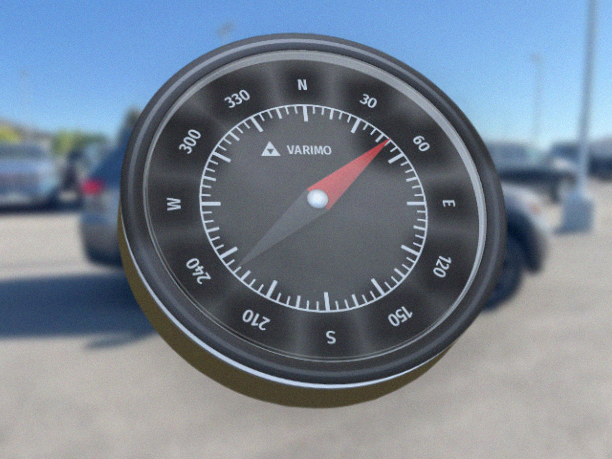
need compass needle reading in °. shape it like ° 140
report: ° 50
